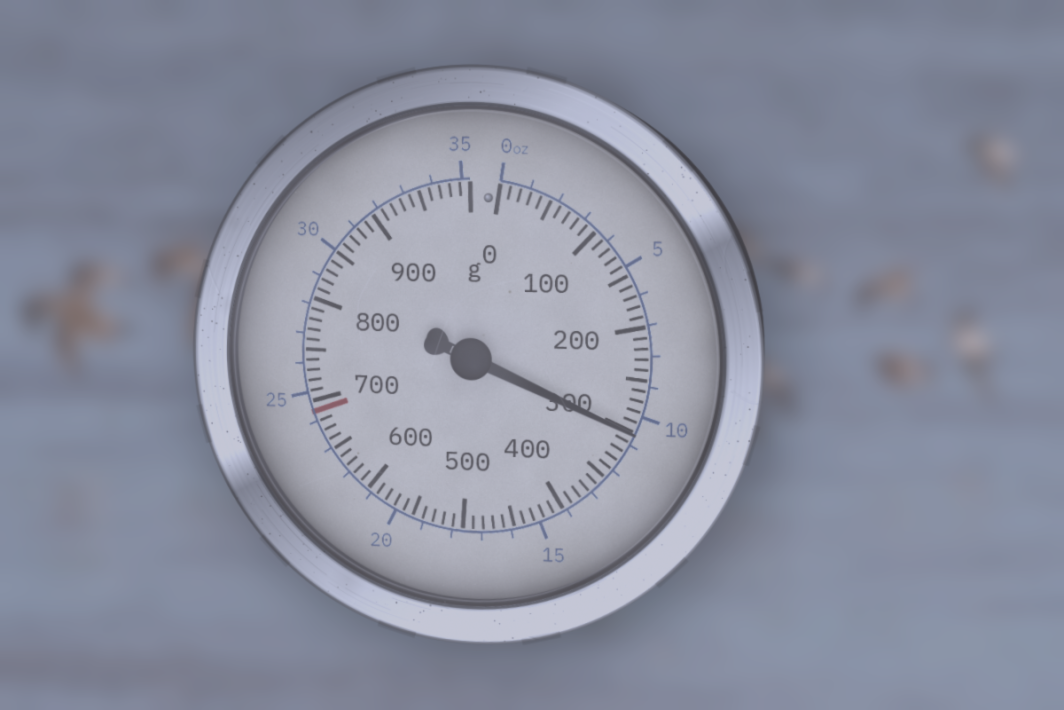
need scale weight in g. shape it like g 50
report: g 300
